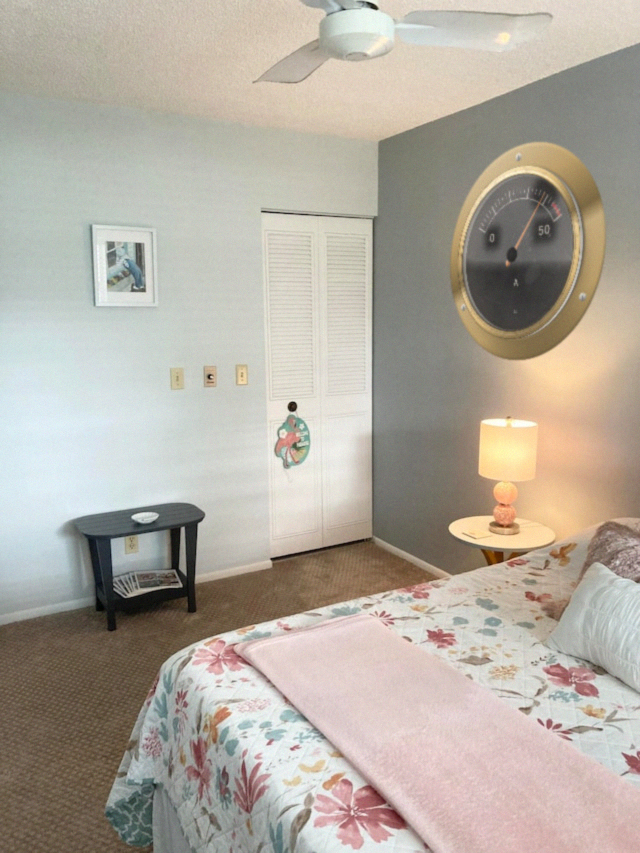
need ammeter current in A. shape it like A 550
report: A 40
